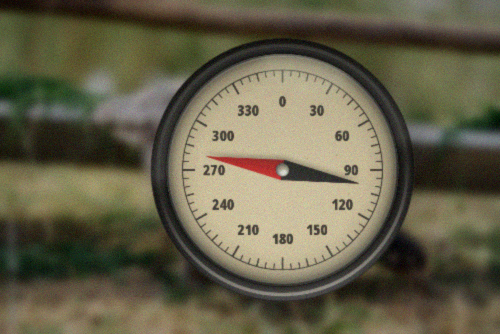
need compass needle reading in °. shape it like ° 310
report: ° 280
